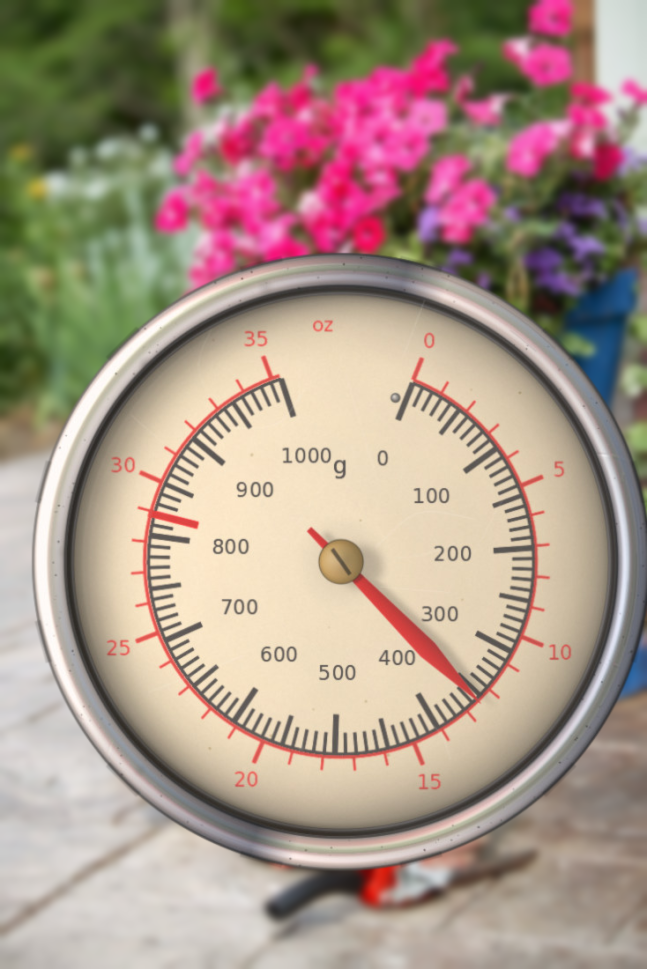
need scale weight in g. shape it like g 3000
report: g 355
